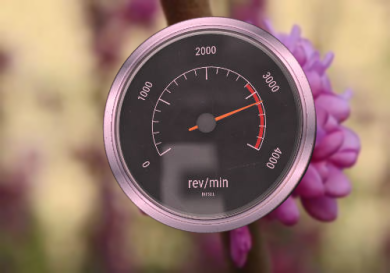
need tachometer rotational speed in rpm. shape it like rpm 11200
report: rpm 3200
